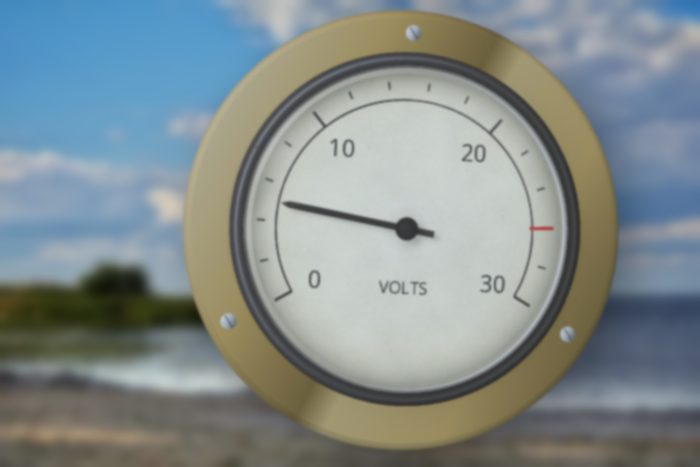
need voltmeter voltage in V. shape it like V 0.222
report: V 5
